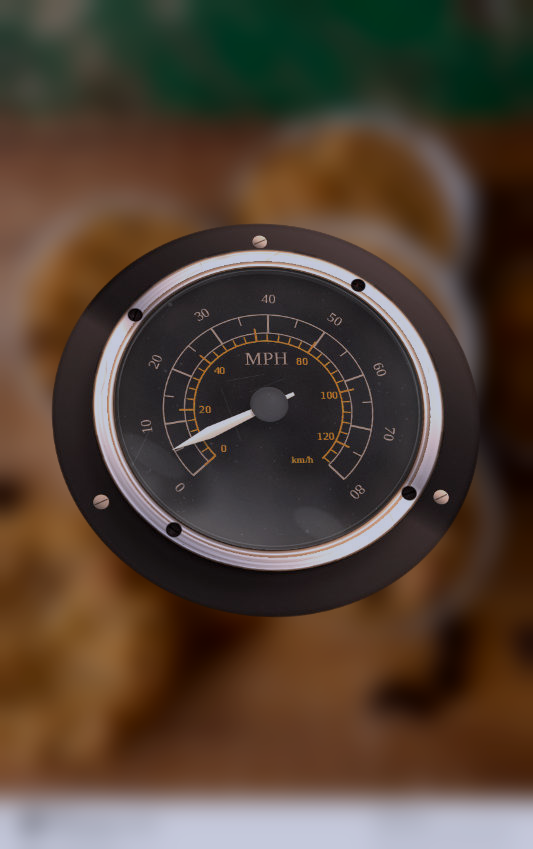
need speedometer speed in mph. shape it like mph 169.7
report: mph 5
